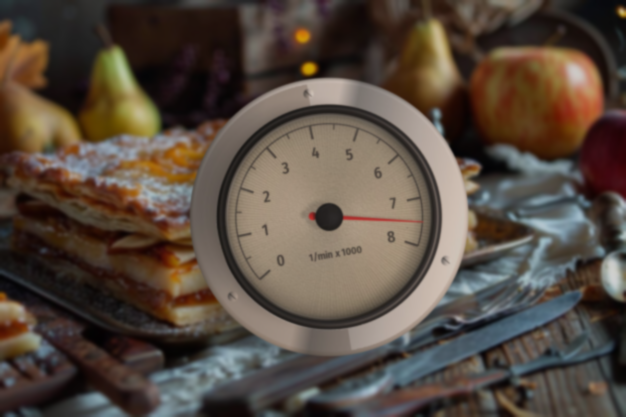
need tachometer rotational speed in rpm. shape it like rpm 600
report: rpm 7500
